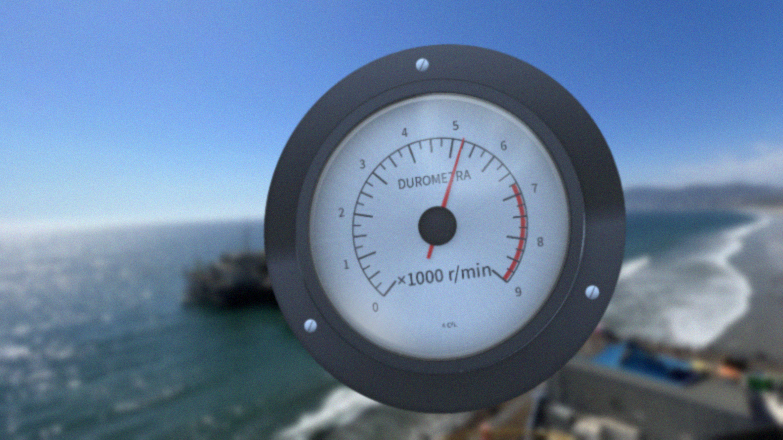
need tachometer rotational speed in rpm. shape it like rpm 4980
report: rpm 5250
